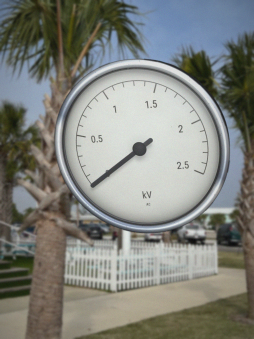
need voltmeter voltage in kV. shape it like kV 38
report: kV 0
